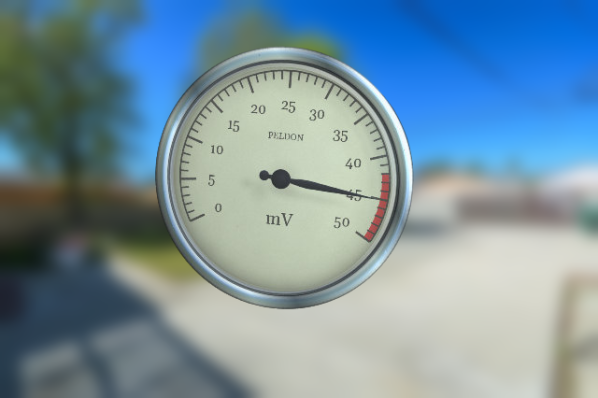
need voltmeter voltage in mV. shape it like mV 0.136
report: mV 45
